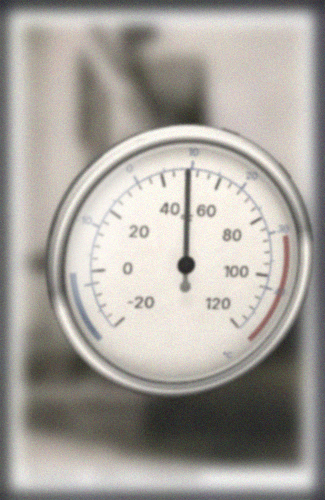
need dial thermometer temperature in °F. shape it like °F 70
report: °F 48
